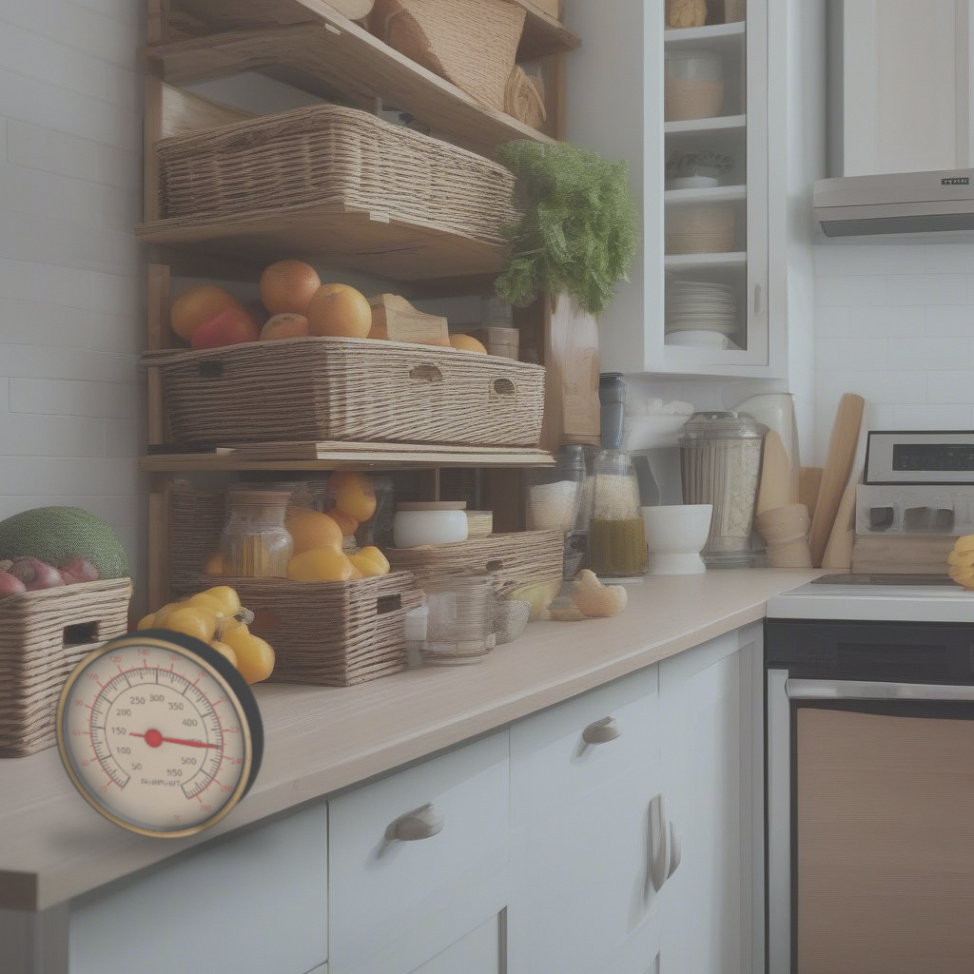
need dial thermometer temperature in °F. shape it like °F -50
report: °F 450
